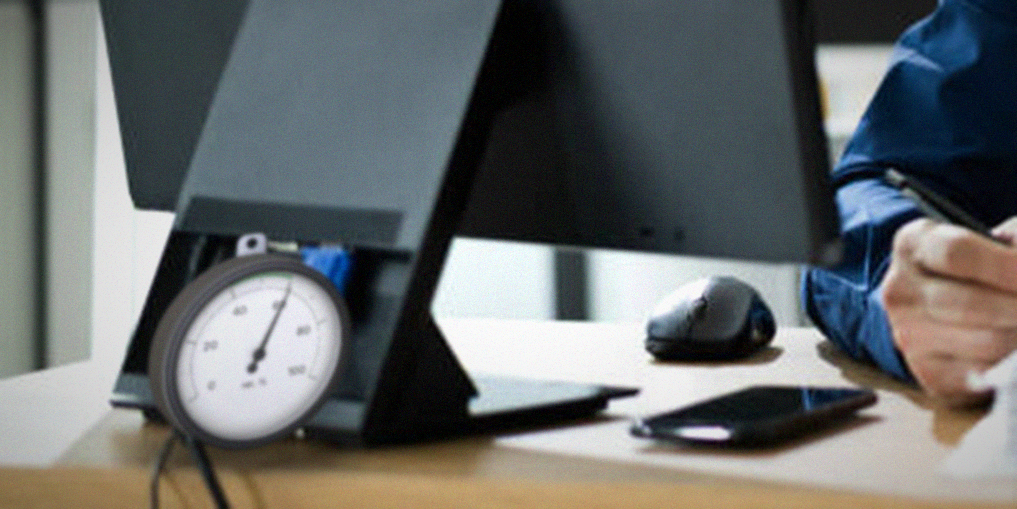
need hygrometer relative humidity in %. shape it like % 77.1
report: % 60
